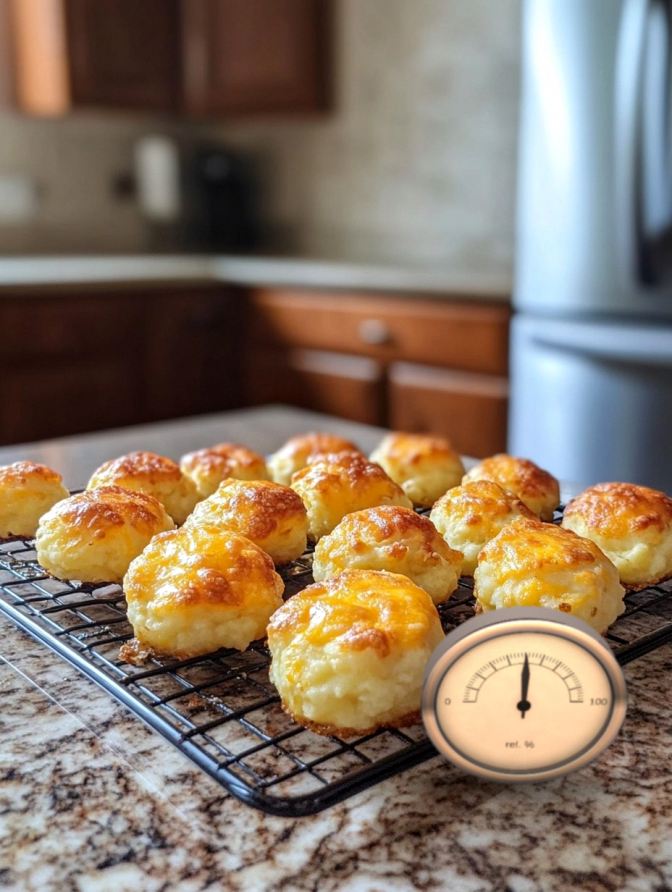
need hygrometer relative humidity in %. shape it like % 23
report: % 50
